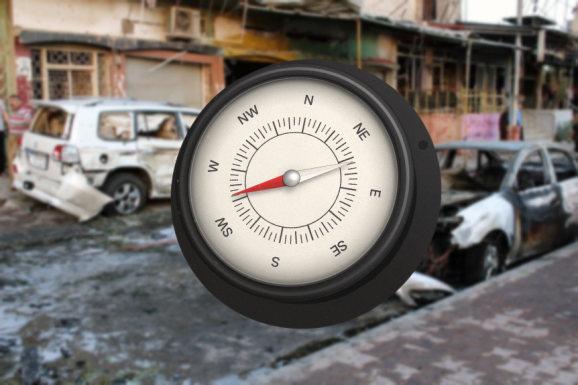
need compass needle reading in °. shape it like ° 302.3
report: ° 245
